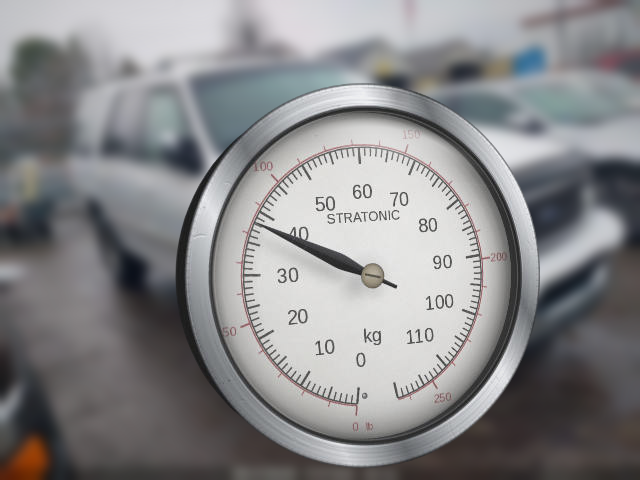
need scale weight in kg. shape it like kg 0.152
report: kg 38
